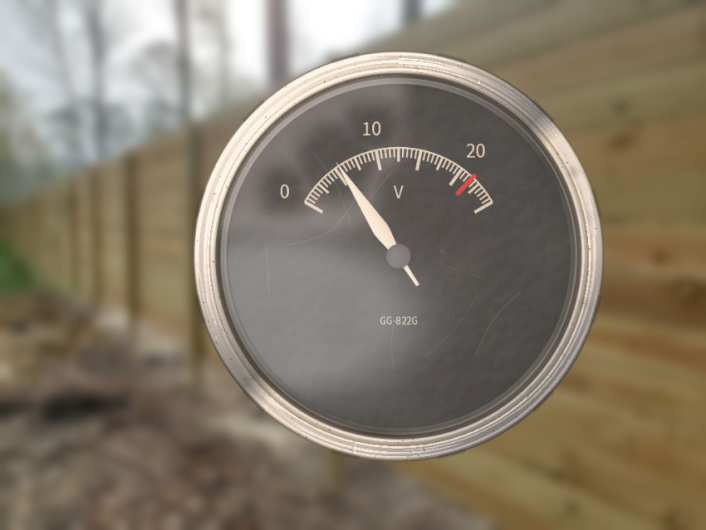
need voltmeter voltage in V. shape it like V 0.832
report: V 5.5
